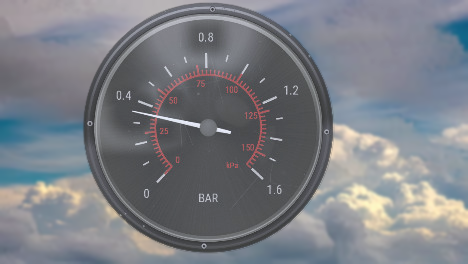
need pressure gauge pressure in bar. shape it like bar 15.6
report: bar 0.35
